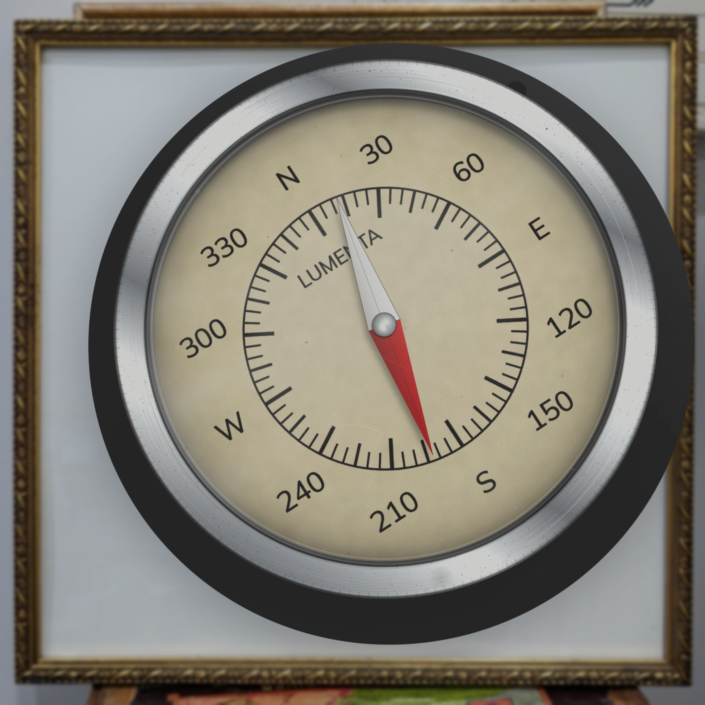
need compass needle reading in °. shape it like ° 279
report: ° 192.5
